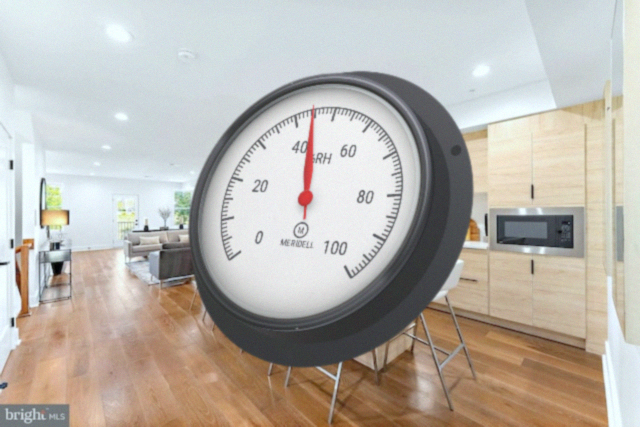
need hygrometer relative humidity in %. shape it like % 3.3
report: % 45
